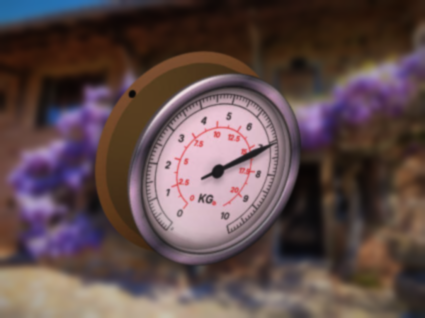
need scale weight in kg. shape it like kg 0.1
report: kg 7
